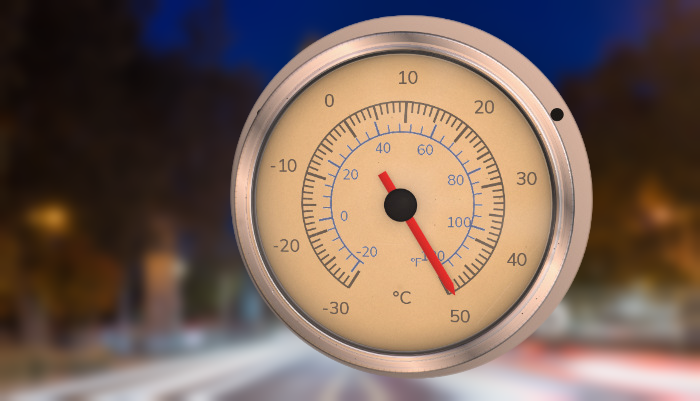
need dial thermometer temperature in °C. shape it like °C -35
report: °C 49
